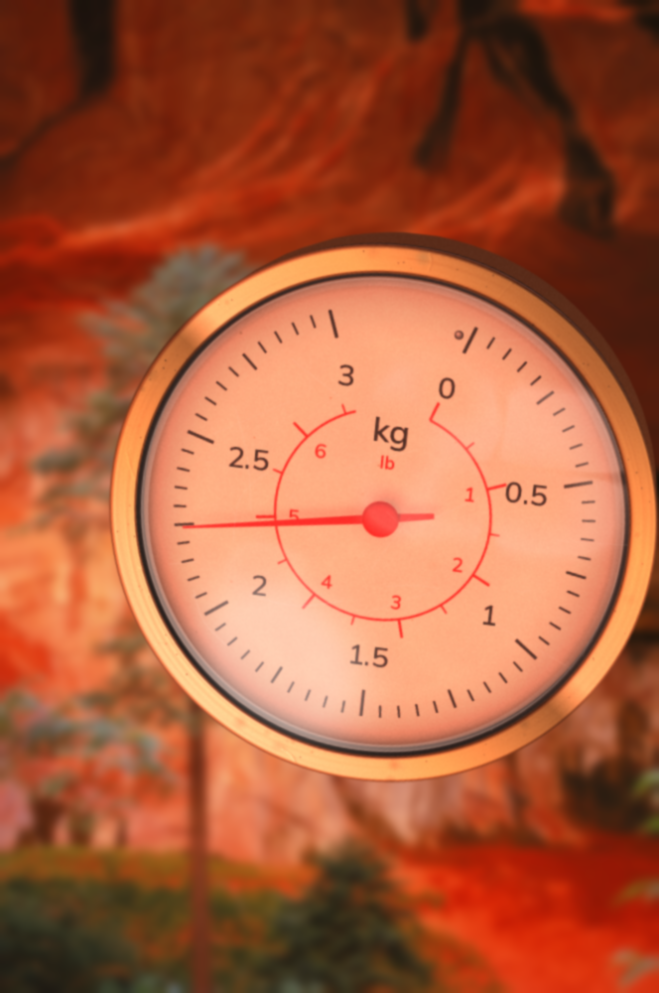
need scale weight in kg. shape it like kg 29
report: kg 2.25
